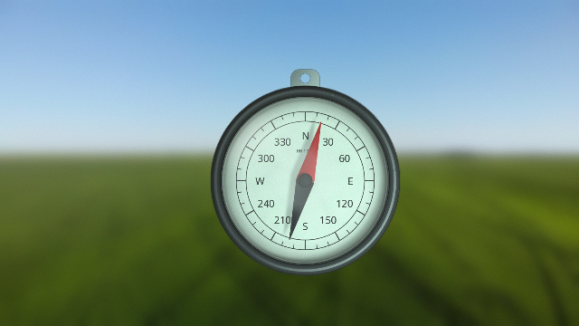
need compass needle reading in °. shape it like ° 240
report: ° 15
